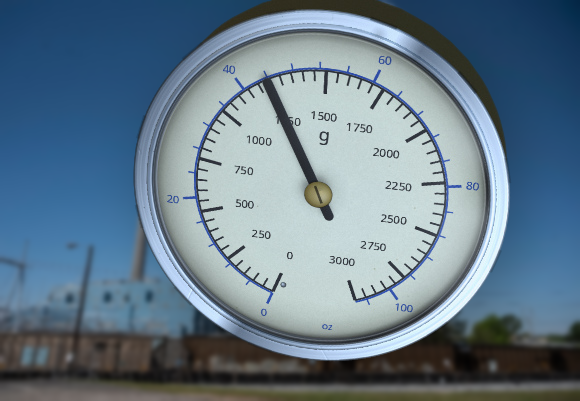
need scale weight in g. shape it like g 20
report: g 1250
